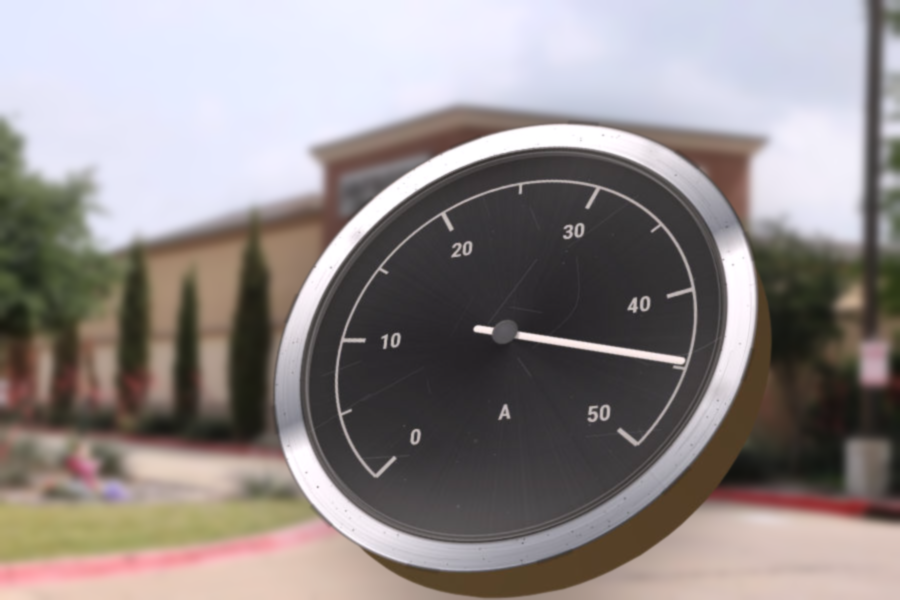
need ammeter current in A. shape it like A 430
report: A 45
